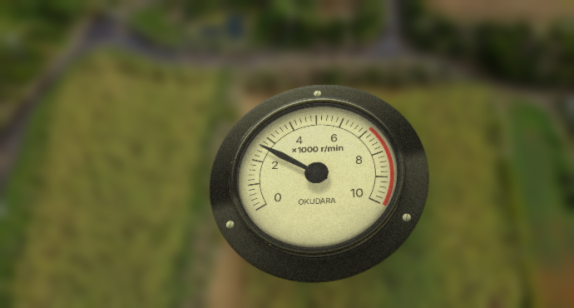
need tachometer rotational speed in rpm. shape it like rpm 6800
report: rpm 2600
